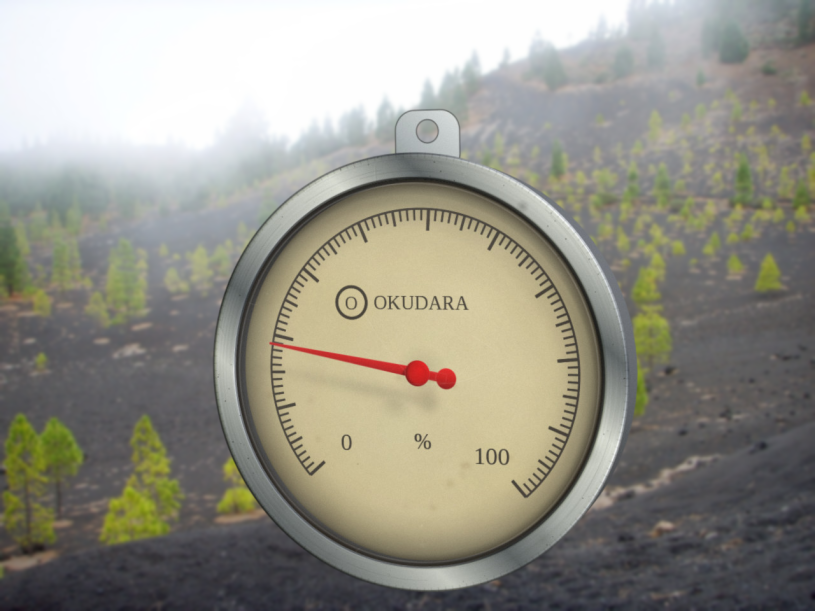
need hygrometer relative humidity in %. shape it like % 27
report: % 19
